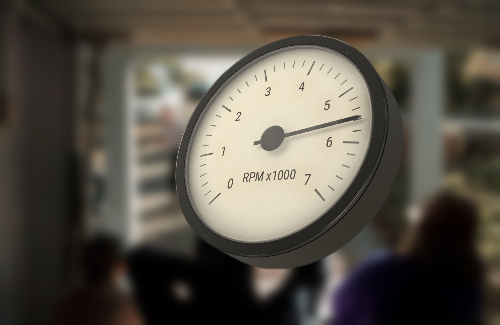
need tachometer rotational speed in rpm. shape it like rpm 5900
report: rpm 5600
